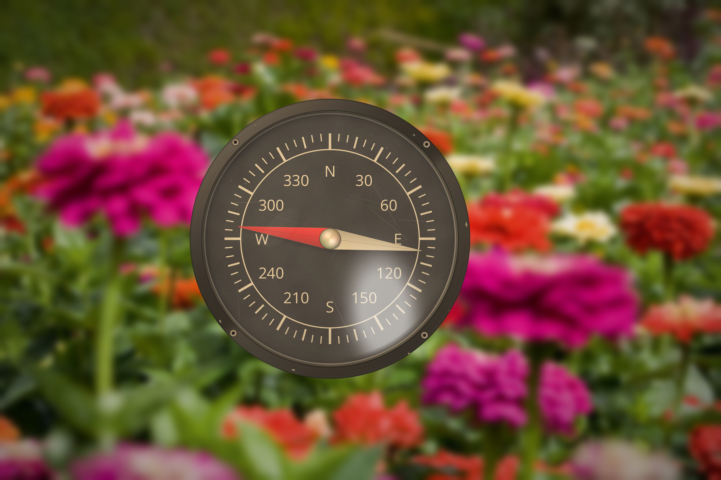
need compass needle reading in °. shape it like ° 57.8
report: ° 277.5
